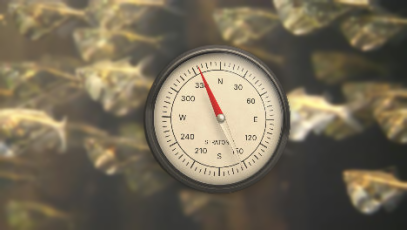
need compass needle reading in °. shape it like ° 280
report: ° 335
